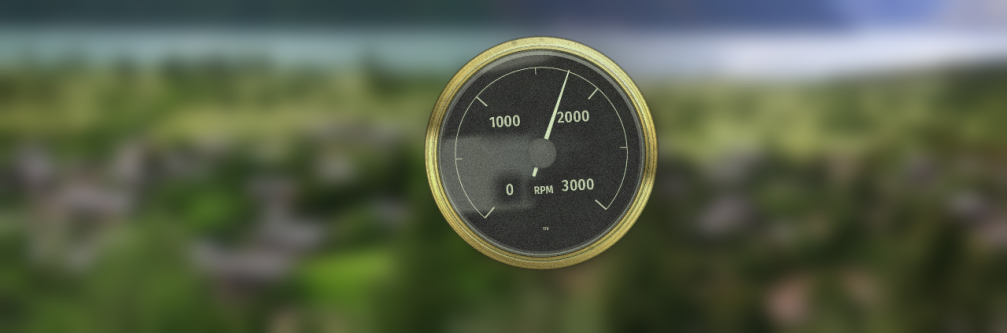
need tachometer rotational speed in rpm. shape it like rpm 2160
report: rpm 1750
